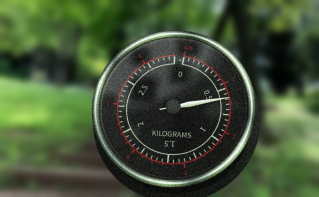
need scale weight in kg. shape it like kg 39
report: kg 0.6
